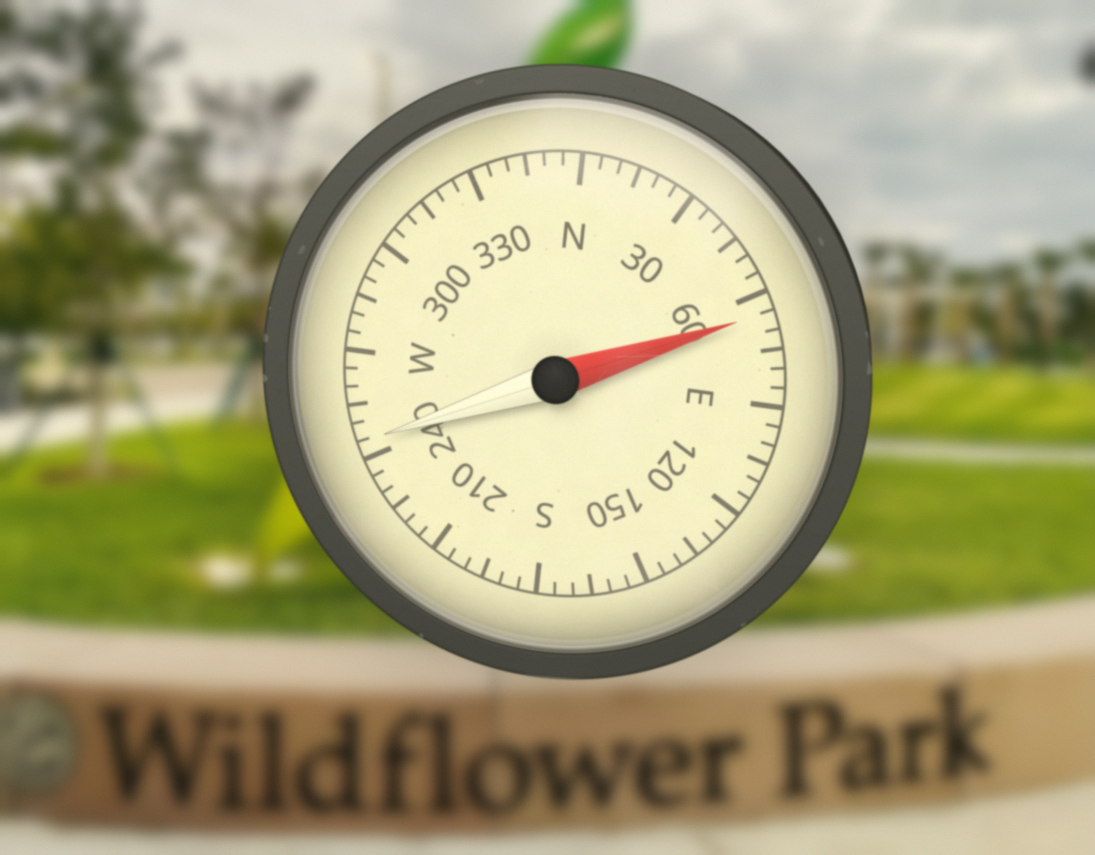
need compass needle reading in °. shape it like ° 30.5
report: ° 65
